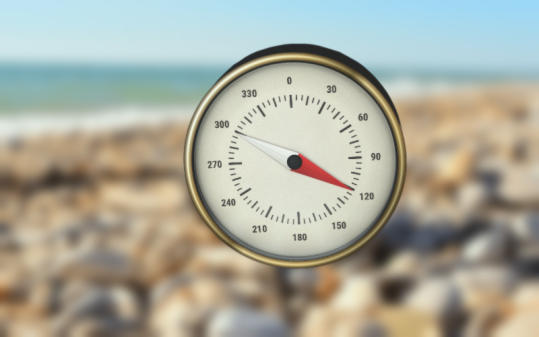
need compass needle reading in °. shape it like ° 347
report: ° 120
